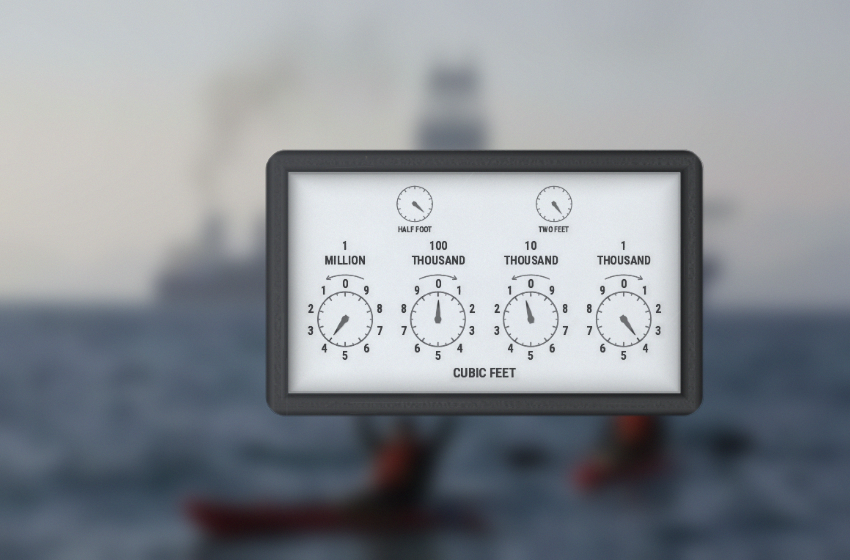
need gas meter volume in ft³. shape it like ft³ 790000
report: ft³ 400400
